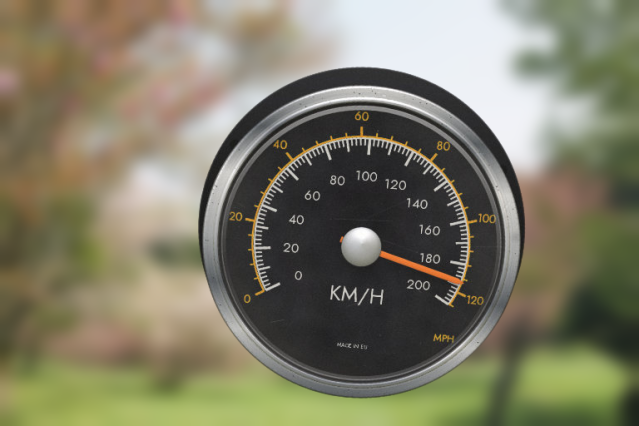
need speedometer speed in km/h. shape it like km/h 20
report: km/h 188
